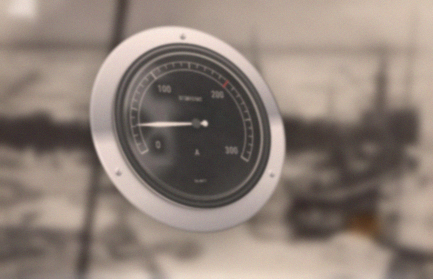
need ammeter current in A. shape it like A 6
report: A 30
